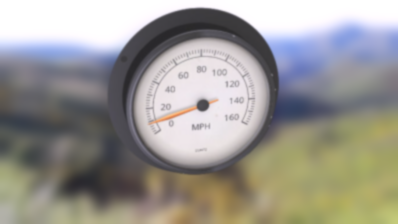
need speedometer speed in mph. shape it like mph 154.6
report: mph 10
